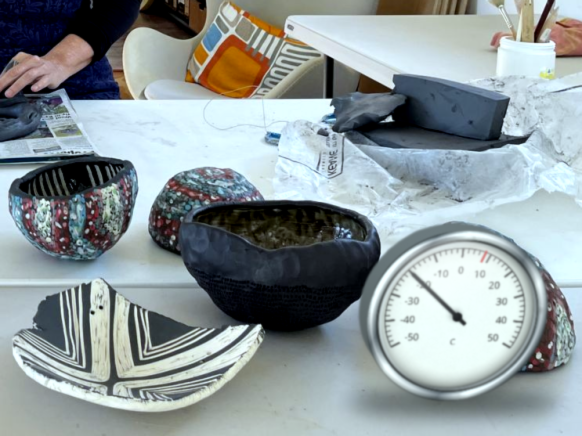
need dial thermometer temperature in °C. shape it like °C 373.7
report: °C -20
